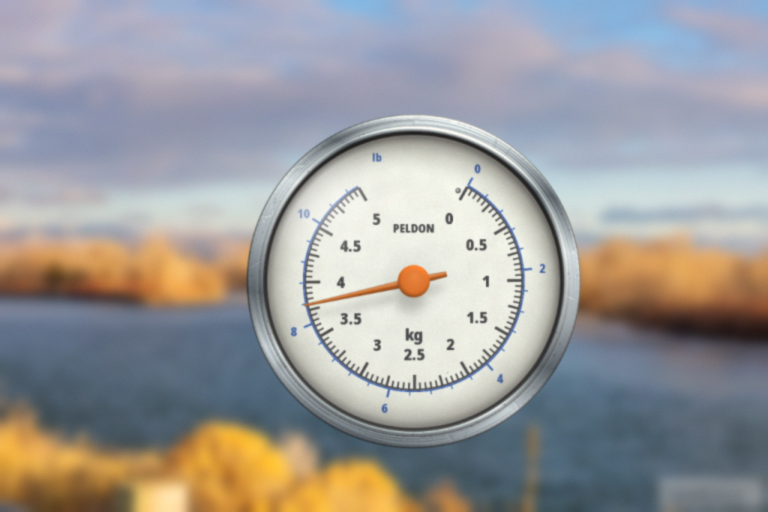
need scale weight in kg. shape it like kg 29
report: kg 3.8
